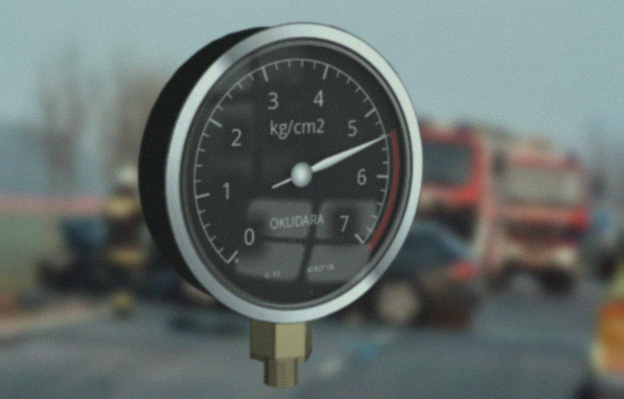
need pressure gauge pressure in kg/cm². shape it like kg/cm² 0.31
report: kg/cm² 5.4
